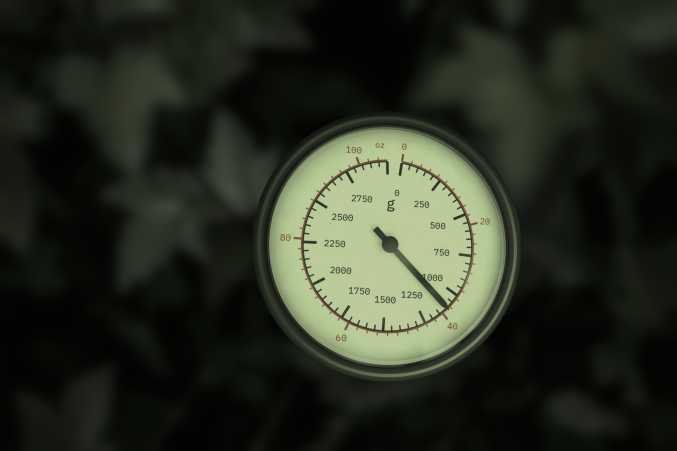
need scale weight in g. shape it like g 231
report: g 1100
